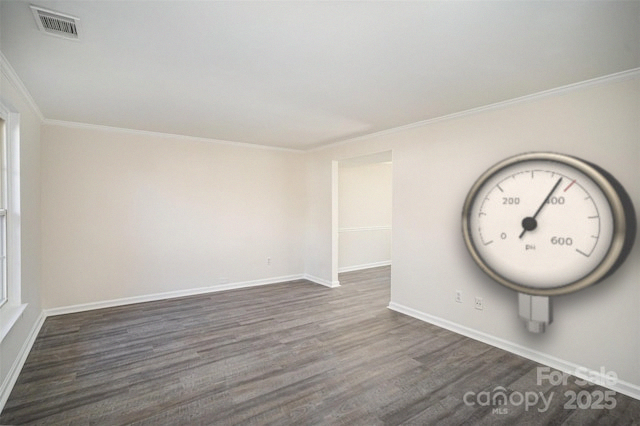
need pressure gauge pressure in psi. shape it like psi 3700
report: psi 375
